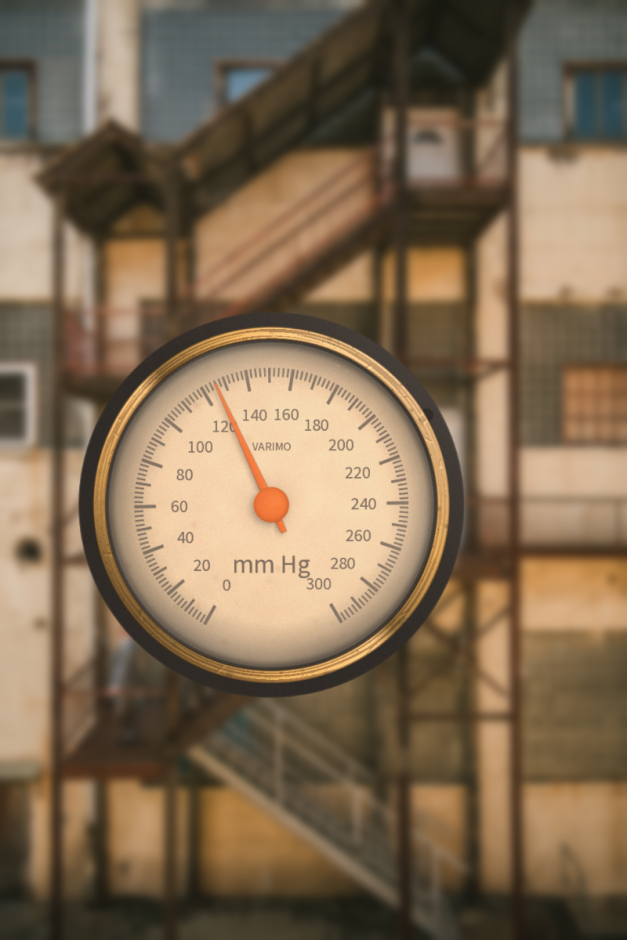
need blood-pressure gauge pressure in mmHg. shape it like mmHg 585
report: mmHg 126
